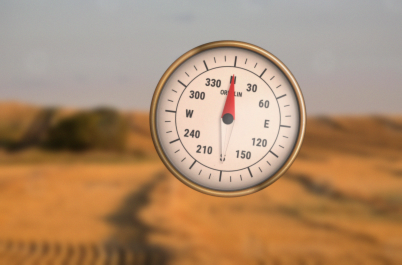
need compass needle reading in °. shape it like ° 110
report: ° 0
